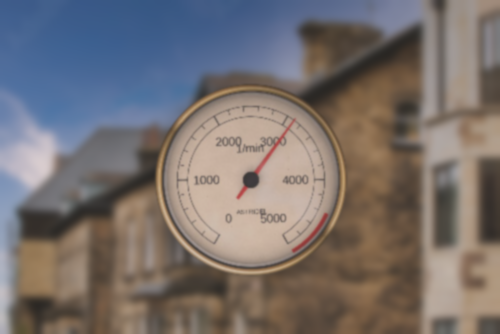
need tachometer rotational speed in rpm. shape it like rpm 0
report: rpm 3100
